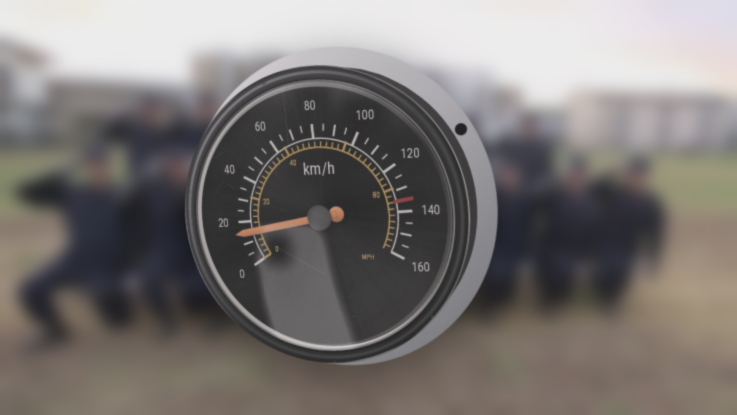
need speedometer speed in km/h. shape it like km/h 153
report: km/h 15
